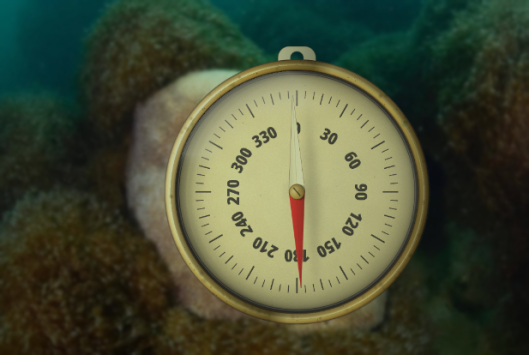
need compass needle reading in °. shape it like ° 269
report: ° 177.5
